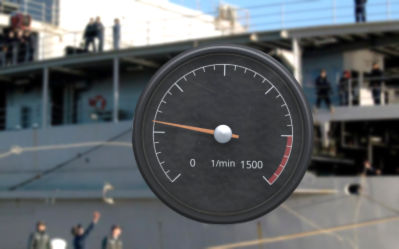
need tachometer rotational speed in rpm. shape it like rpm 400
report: rpm 300
